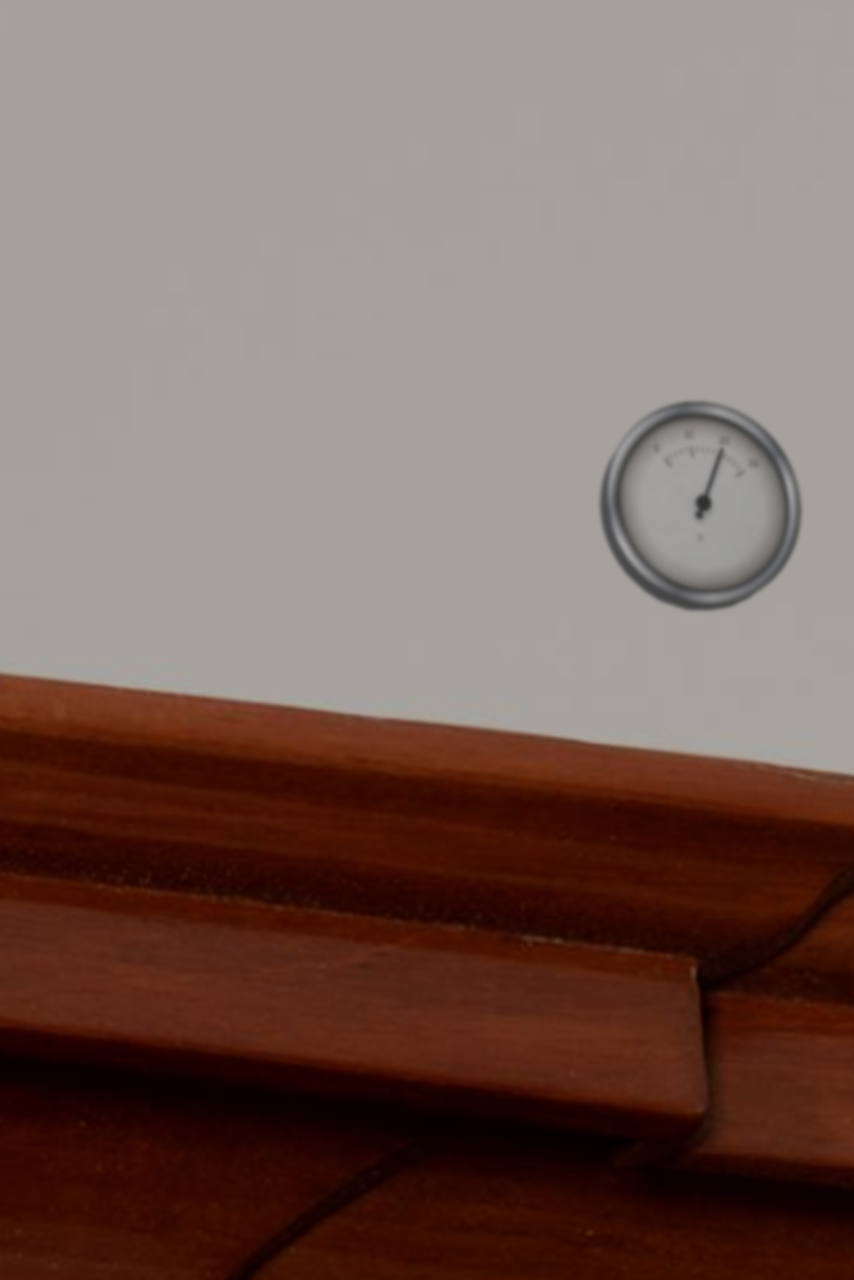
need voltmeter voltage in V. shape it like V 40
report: V 20
